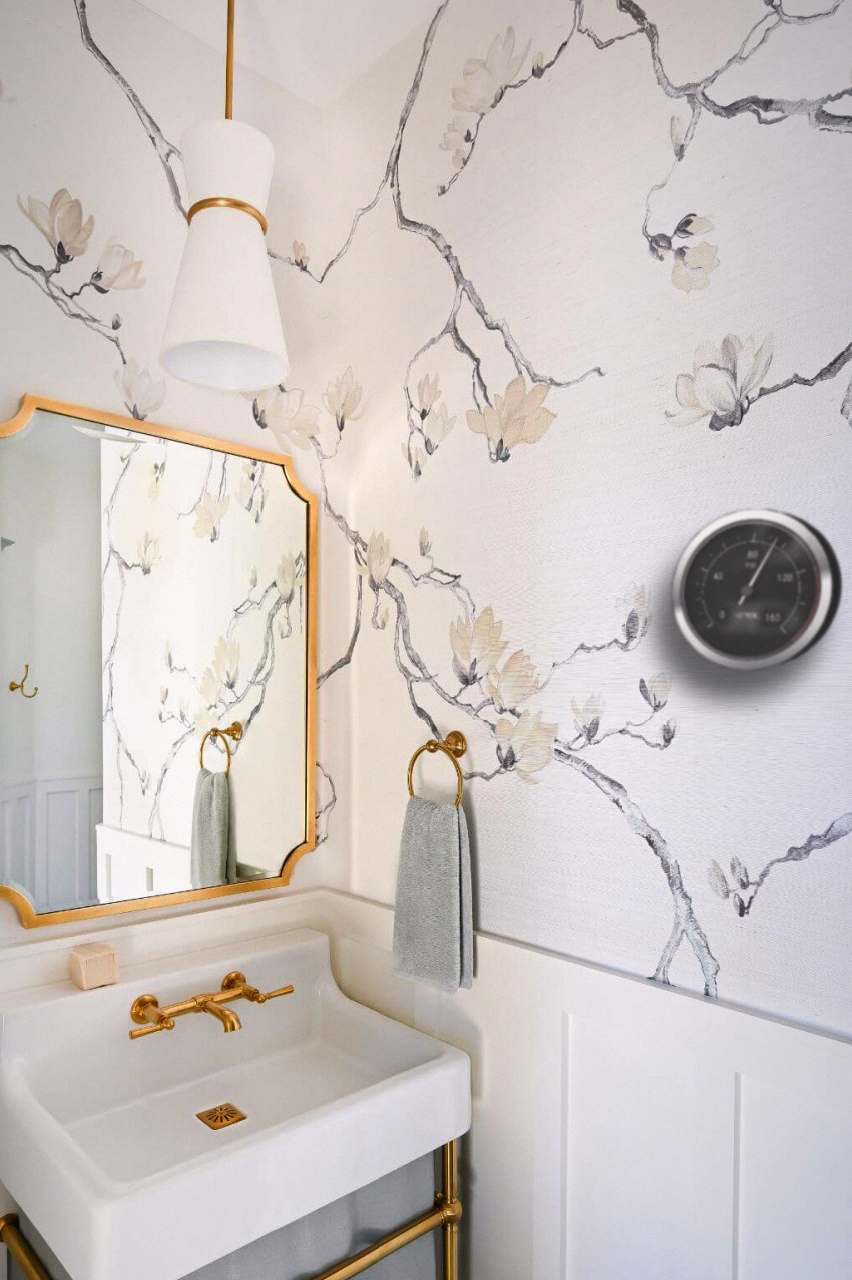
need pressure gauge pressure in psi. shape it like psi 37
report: psi 95
